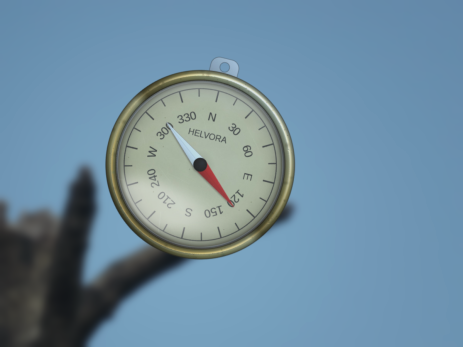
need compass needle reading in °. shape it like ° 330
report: ° 127.5
